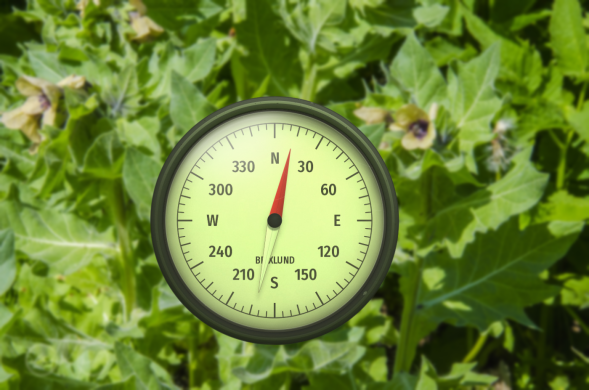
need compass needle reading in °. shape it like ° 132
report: ° 12.5
